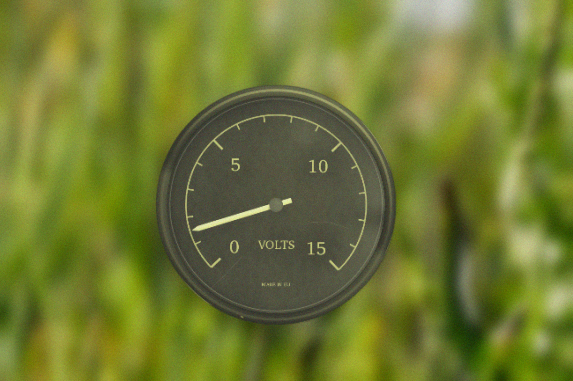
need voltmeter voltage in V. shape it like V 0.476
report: V 1.5
